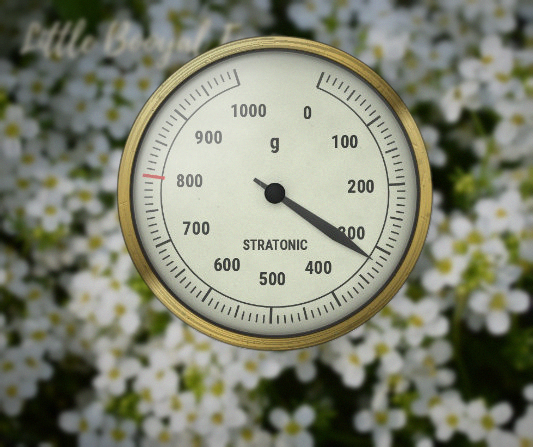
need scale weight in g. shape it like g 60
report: g 320
